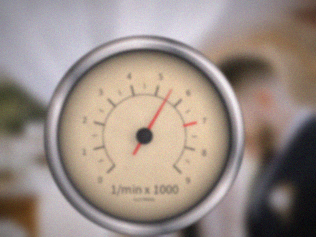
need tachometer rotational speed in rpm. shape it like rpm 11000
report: rpm 5500
